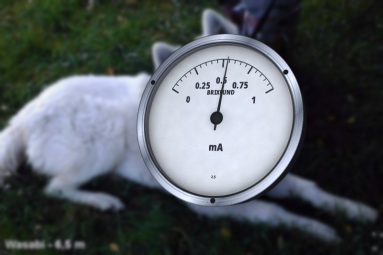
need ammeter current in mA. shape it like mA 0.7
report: mA 0.55
